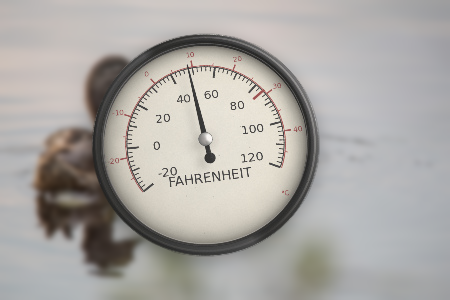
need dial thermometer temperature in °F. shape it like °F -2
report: °F 48
